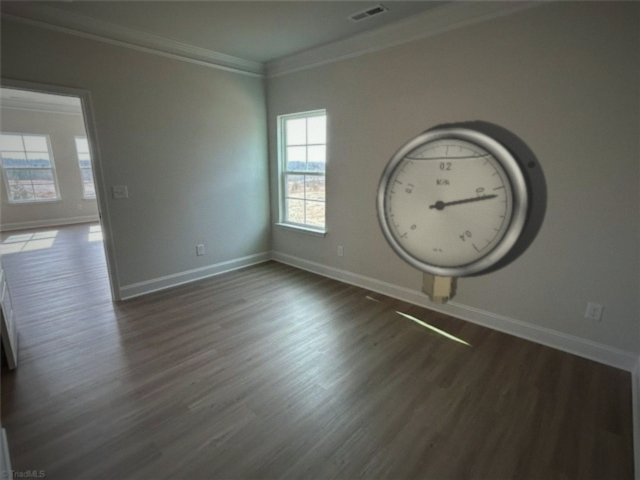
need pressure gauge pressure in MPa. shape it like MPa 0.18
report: MPa 0.31
